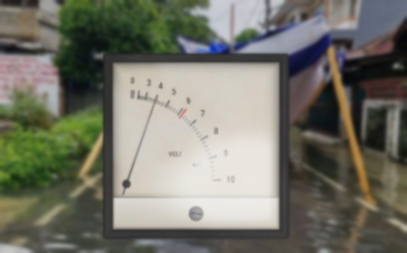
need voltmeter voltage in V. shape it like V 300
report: V 4
